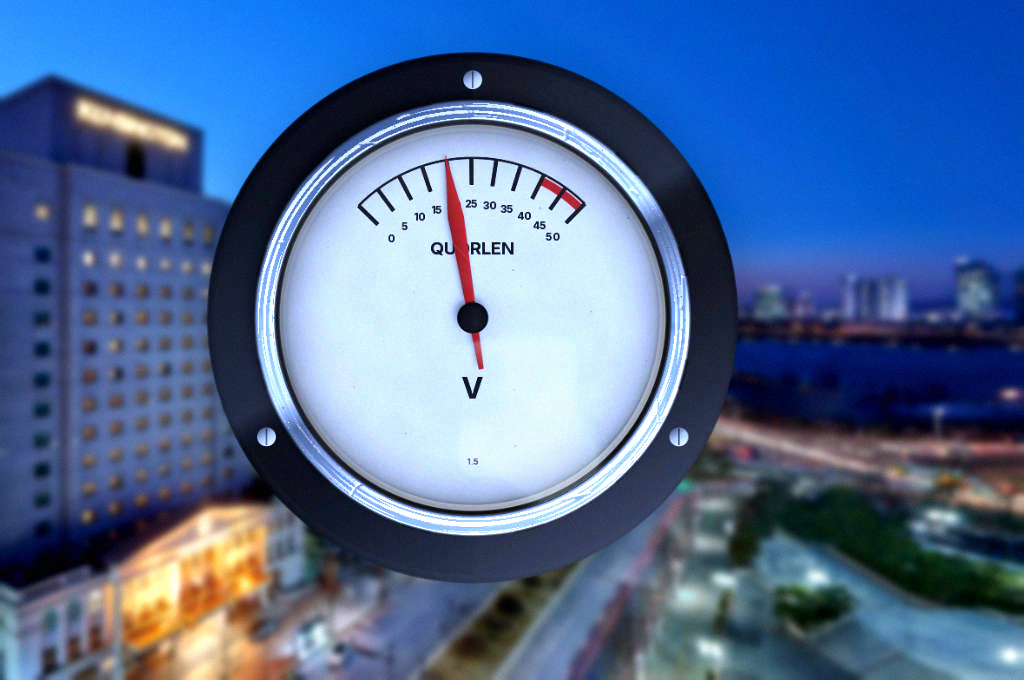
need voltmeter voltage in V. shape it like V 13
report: V 20
